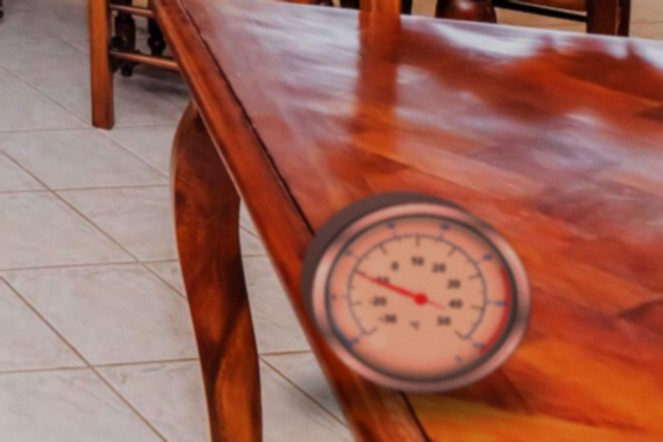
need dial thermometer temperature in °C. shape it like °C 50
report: °C -10
